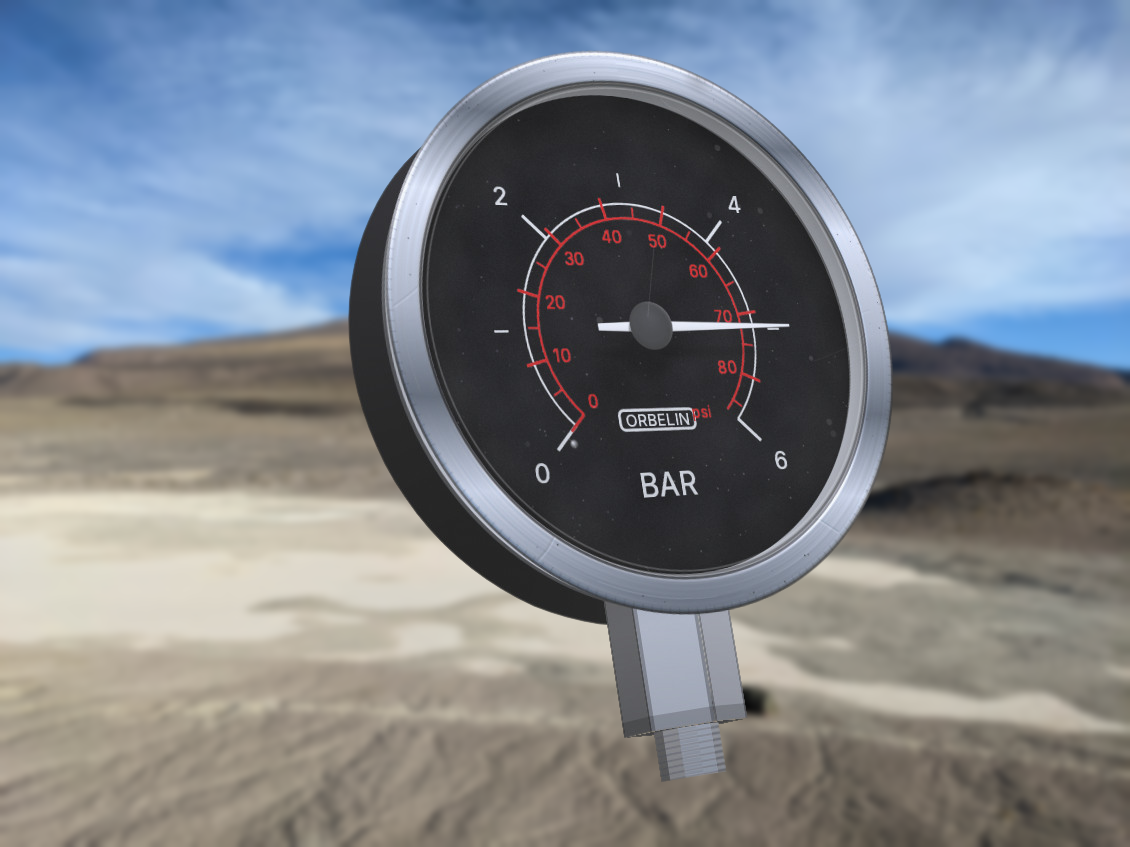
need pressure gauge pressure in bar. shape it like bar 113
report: bar 5
